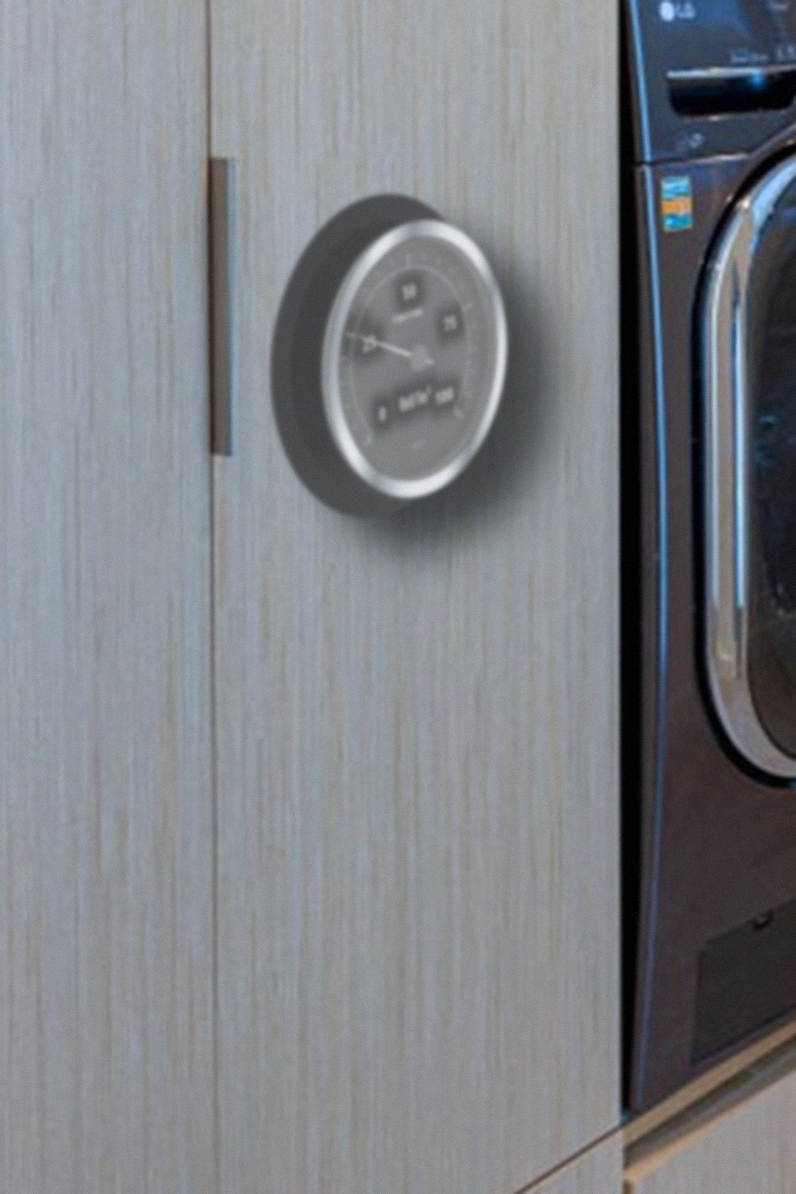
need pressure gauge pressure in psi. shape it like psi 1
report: psi 25
